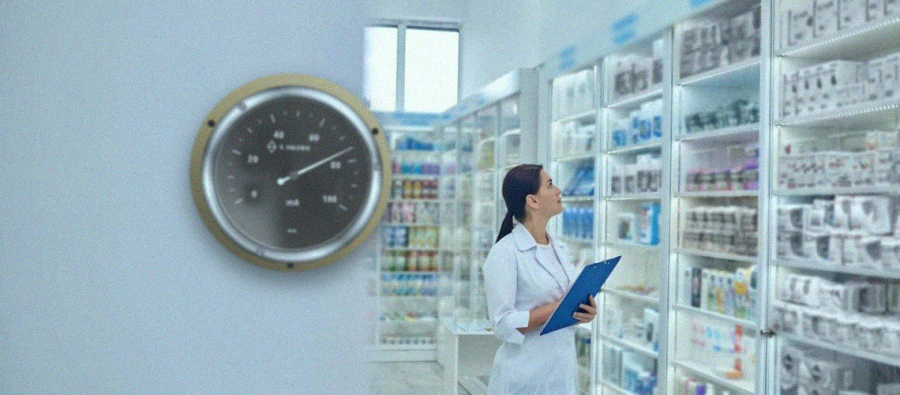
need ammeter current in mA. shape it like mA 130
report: mA 75
